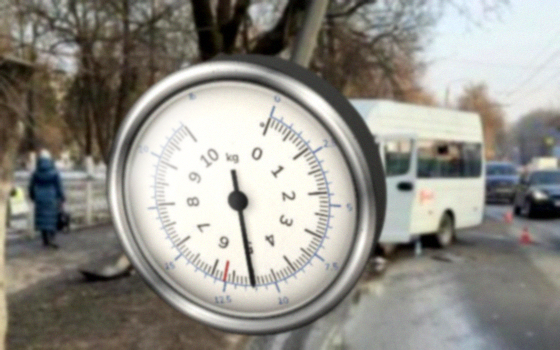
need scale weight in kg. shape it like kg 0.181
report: kg 5
